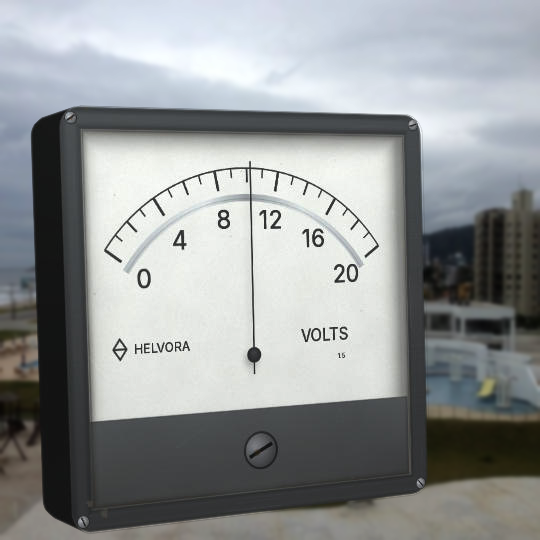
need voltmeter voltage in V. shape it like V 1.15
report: V 10
